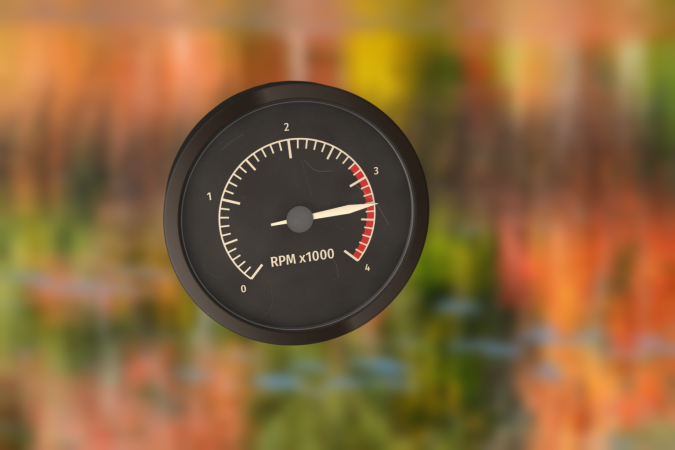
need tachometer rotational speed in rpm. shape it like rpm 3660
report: rpm 3300
